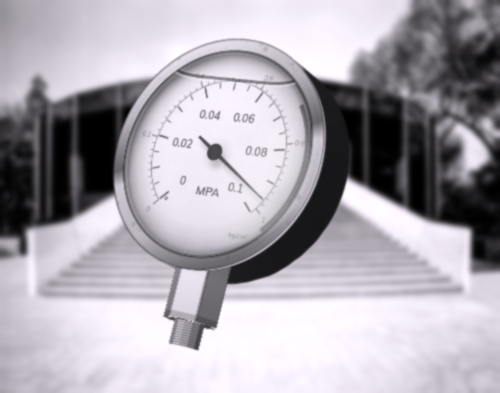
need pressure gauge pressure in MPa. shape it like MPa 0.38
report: MPa 0.095
